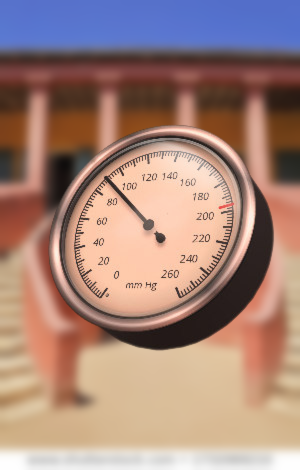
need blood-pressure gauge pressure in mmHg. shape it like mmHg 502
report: mmHg 90
